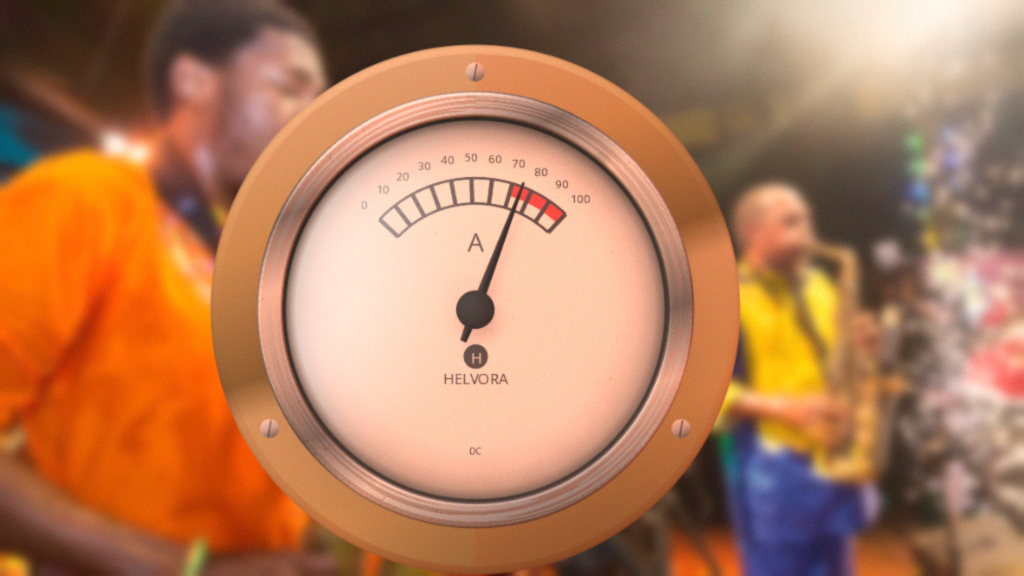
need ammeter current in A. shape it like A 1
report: A 75
